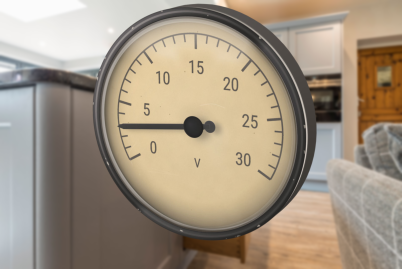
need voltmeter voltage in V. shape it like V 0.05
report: V 3
